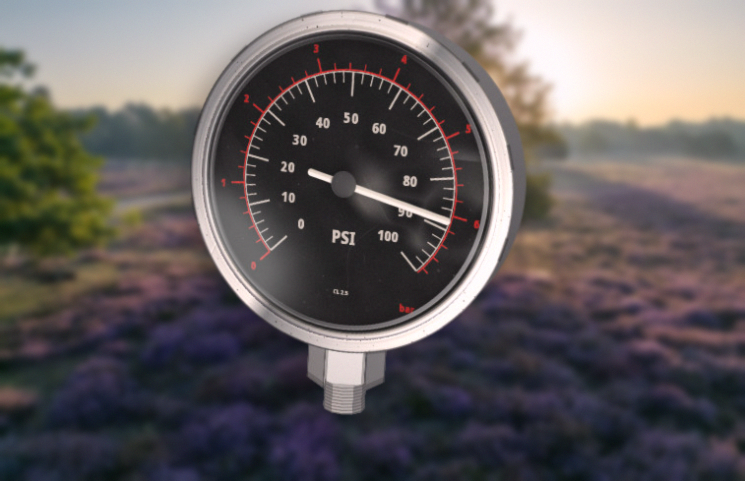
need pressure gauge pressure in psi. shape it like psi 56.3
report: psi 88
